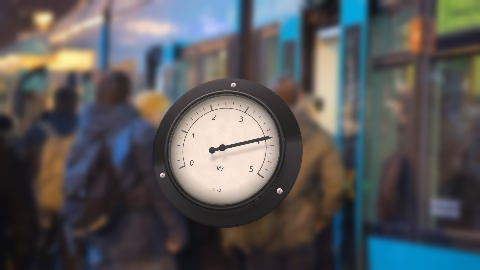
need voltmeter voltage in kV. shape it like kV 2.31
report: kV 4
